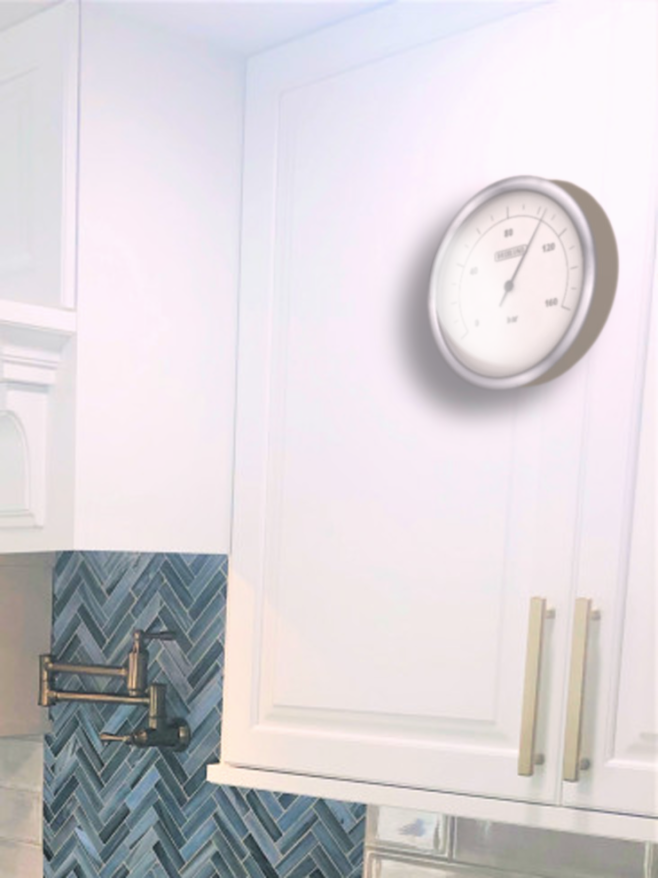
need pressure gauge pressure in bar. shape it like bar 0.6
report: bar 105
